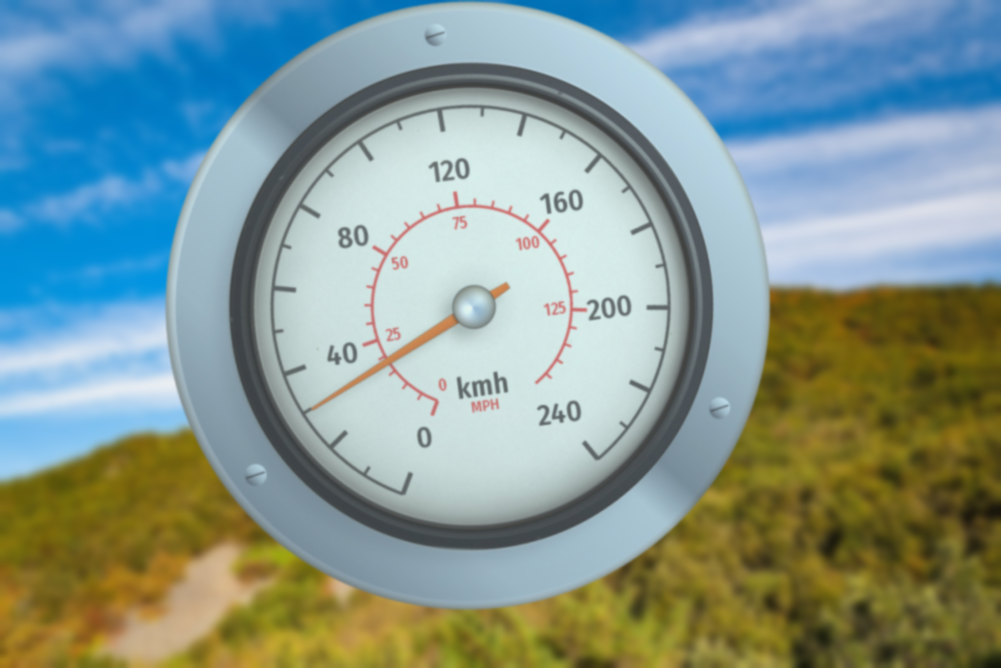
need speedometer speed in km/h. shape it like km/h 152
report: km/h 30
